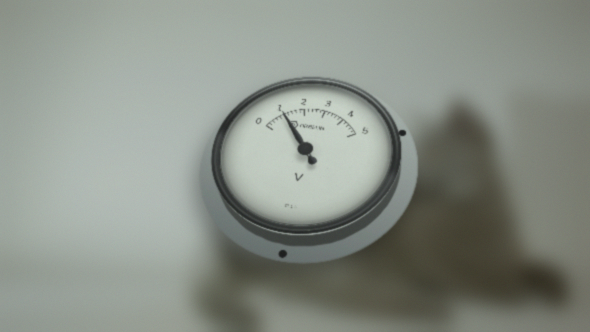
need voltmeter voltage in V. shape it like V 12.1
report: V 1
